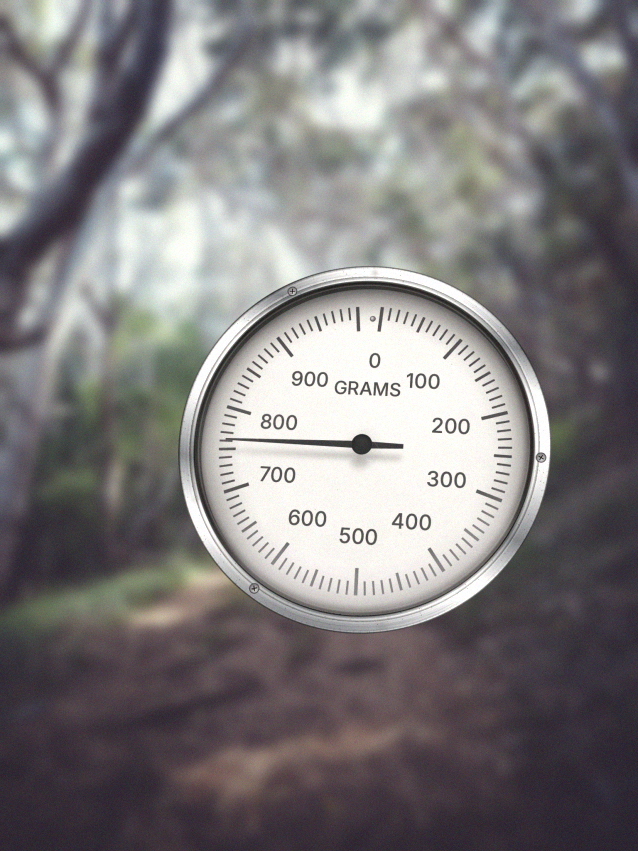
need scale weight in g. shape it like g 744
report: g 760
